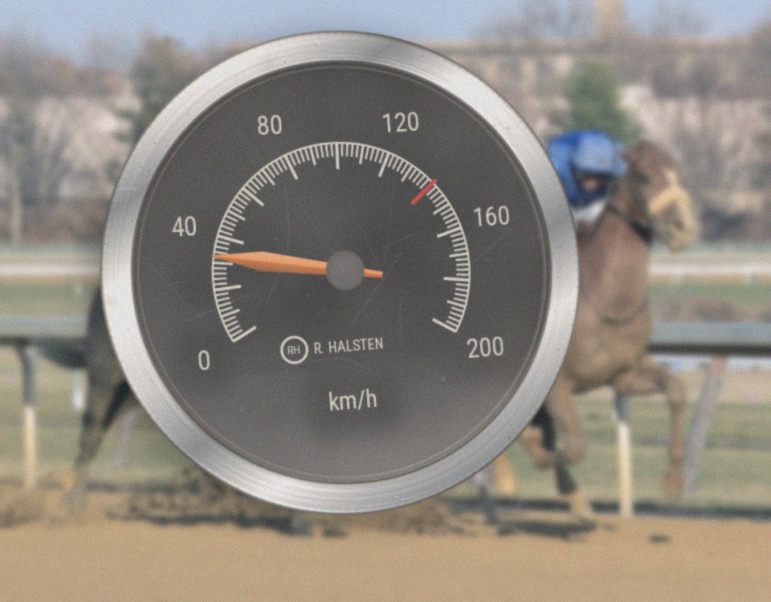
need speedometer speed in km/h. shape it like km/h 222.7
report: km/h 32
